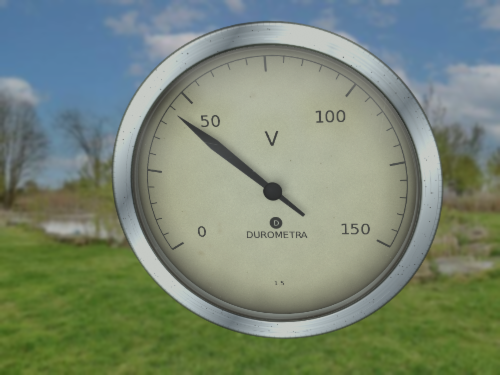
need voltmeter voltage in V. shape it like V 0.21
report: V 45
